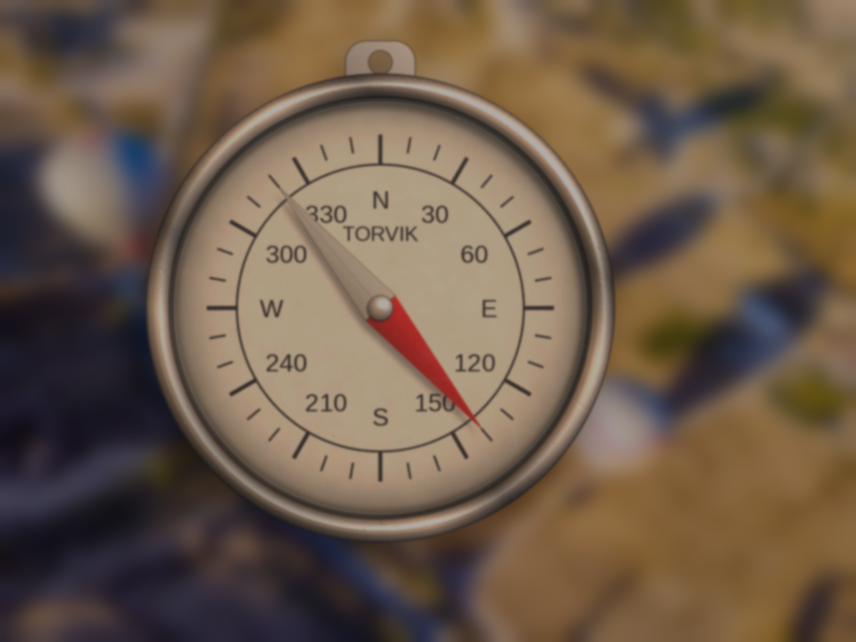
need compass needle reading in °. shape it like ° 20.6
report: ° 140
